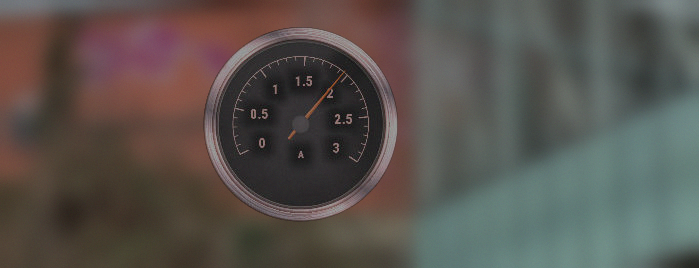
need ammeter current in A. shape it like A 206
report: A 1.95
